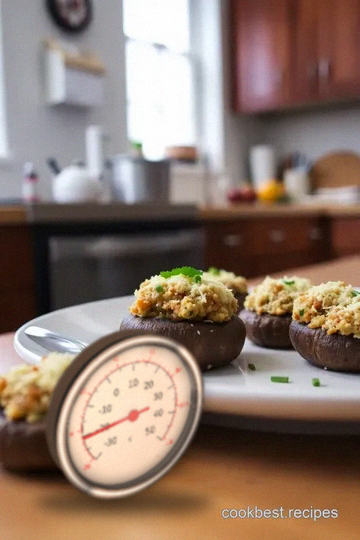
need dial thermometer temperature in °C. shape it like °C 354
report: °C -20
